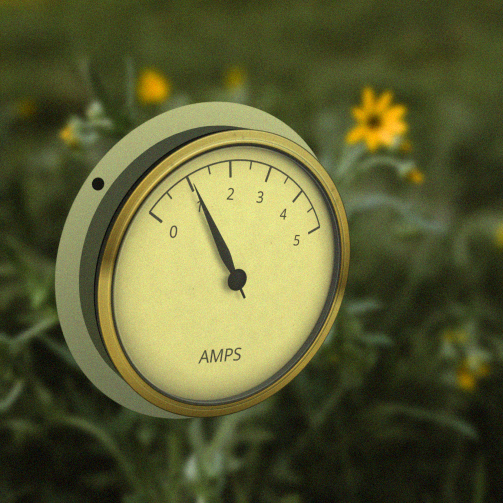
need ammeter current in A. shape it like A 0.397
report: A 1
